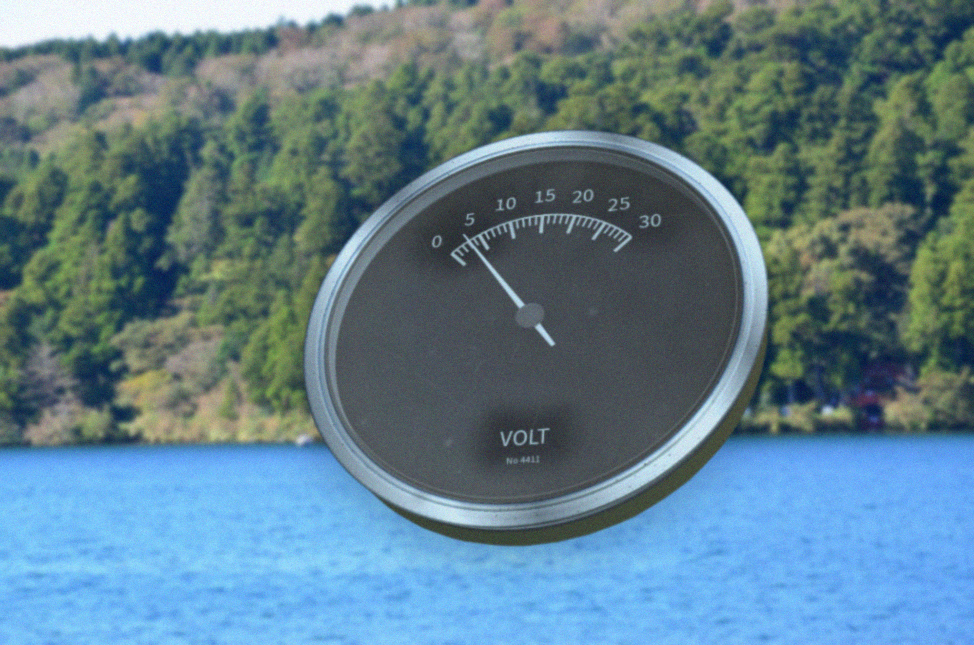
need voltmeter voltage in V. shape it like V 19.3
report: V 3
